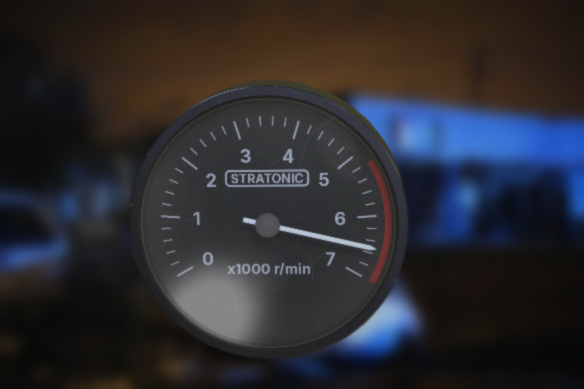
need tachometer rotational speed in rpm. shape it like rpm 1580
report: rpm 6500
